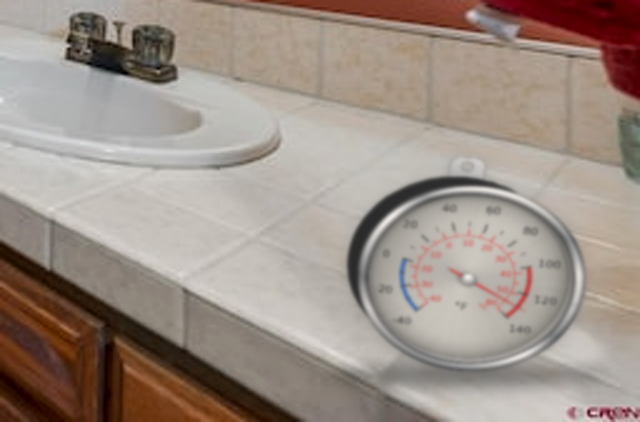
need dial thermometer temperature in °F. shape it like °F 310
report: °F 130
